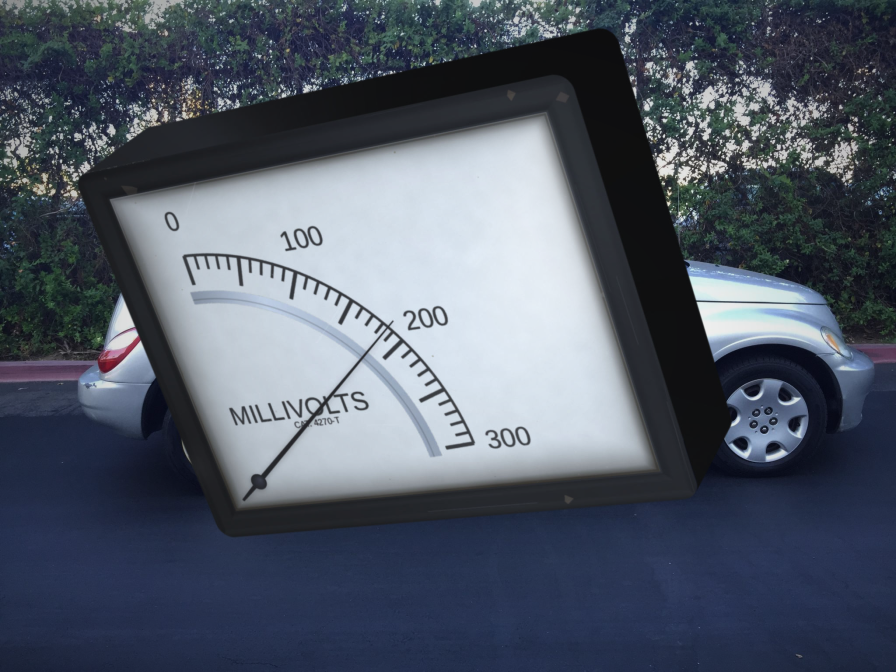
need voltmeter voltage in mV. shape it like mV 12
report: mV 185
